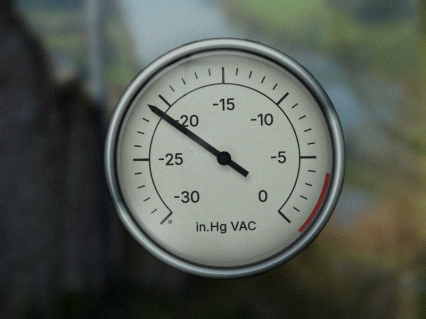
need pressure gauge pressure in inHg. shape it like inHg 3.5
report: inHg -21
